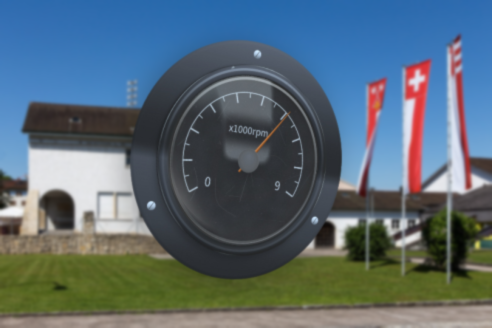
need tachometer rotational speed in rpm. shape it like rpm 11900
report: rpm 6000
